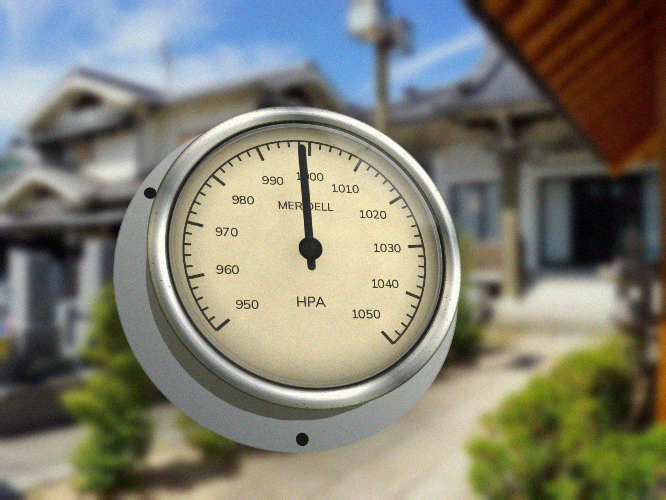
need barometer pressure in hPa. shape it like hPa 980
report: hPa 998
